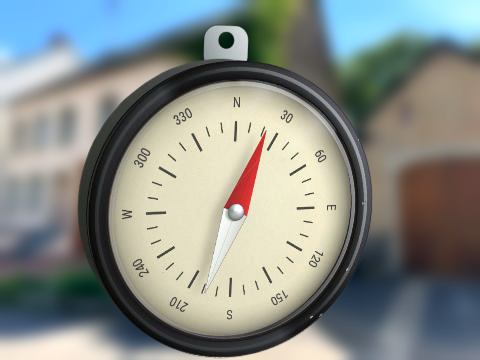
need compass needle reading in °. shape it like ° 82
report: ° 20
